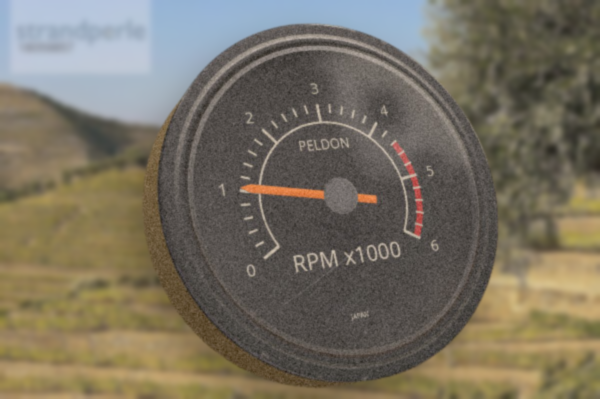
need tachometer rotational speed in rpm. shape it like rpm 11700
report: rpm 1000
